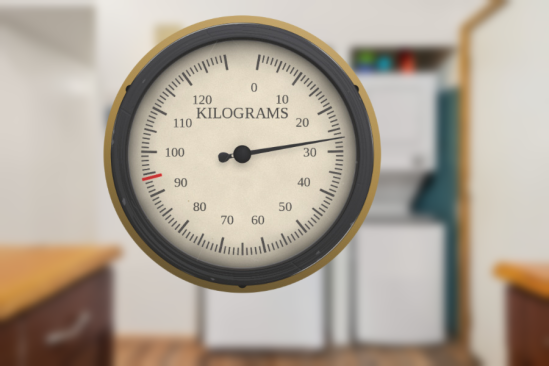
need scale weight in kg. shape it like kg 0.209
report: kg 27
